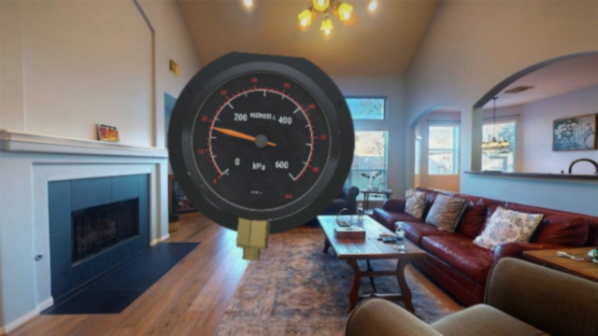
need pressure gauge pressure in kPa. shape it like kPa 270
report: kPa 125
